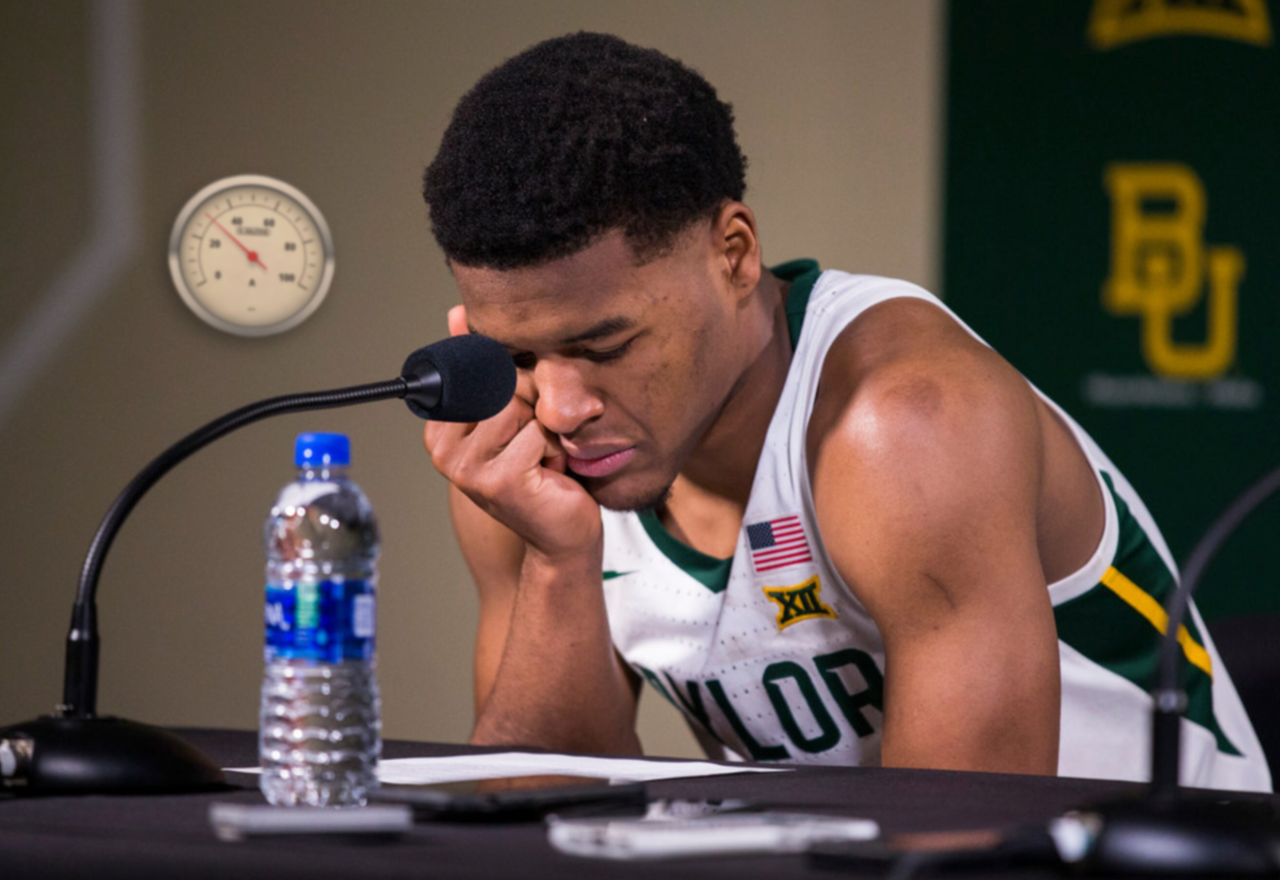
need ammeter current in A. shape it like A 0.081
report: A 30
